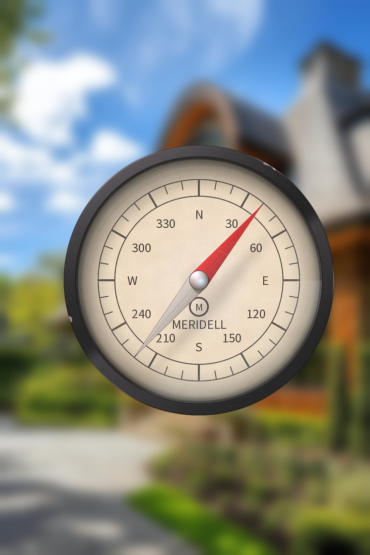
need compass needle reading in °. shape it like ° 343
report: ° 40
